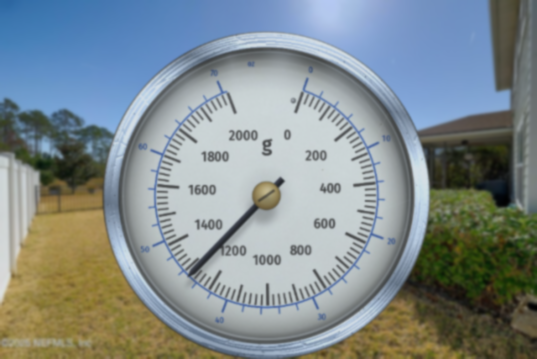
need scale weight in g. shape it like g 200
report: g 1280
